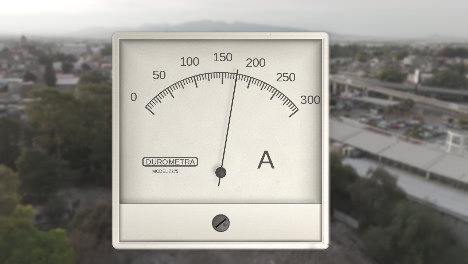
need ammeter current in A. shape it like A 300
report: A 175
